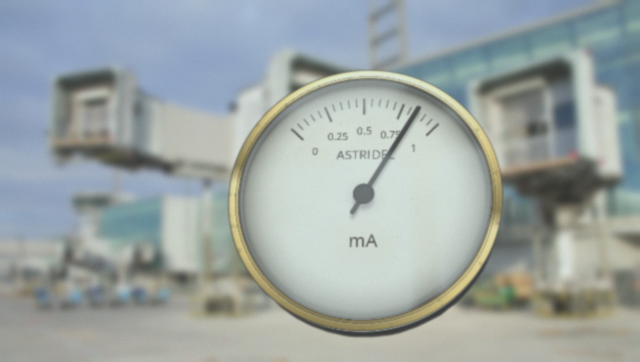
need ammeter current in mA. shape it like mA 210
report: mA 0.85
